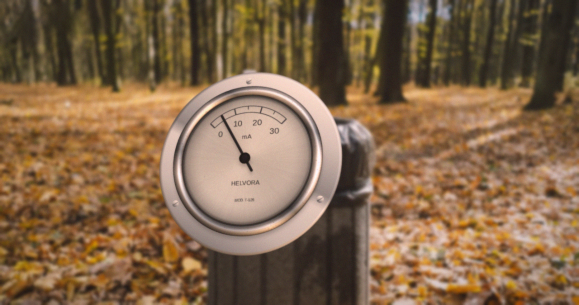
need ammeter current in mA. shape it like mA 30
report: mA 5
